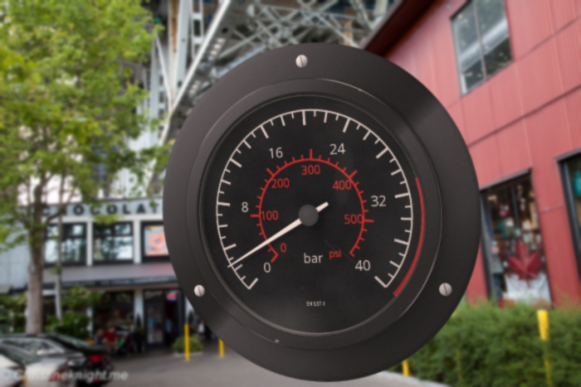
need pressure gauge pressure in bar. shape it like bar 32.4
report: bar 2.5
